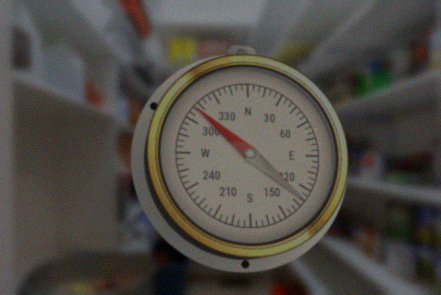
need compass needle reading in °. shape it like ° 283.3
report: ° 310
